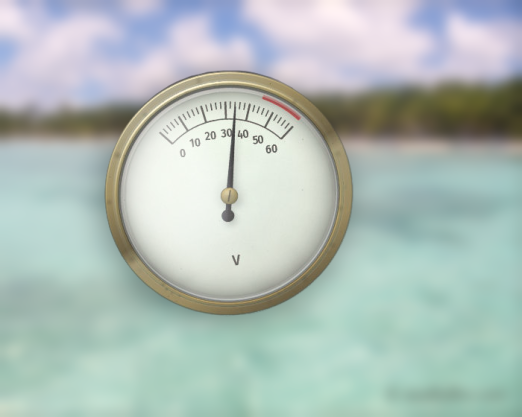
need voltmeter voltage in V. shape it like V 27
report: V 34
